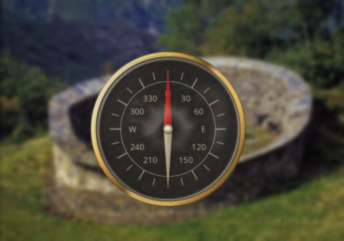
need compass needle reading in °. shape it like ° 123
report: ° 0
